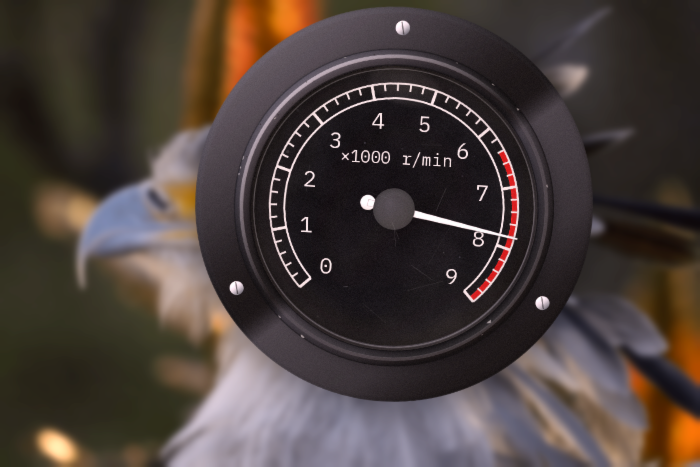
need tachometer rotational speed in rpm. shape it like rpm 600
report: rpm 7800
